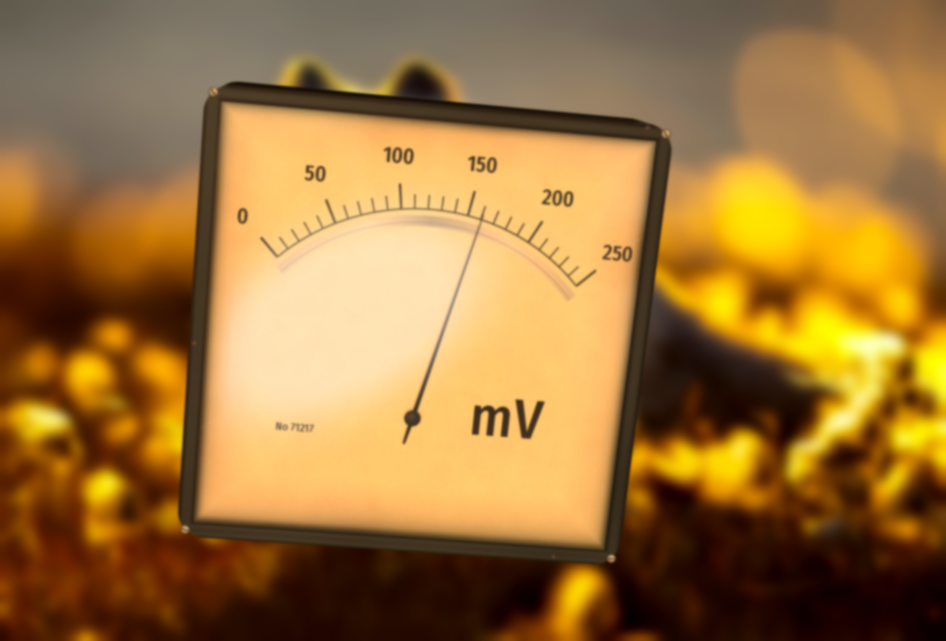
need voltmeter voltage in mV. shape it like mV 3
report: mV 160
